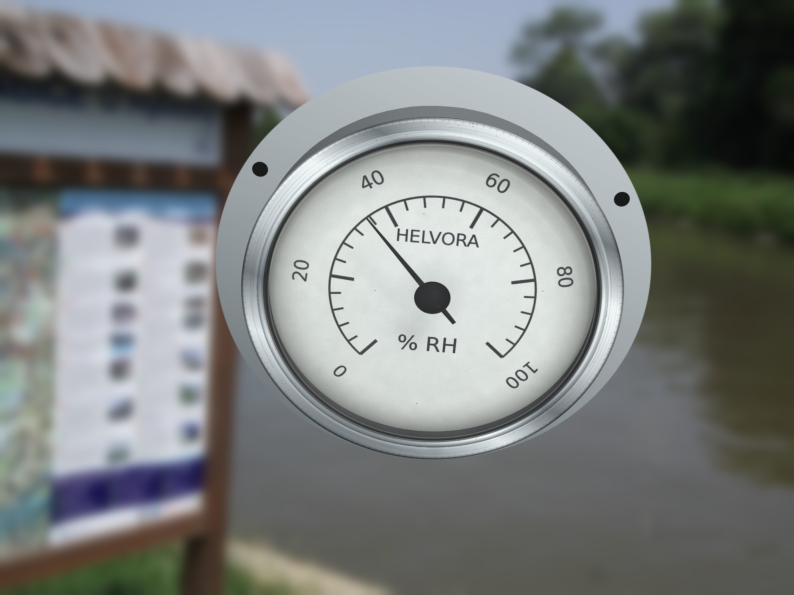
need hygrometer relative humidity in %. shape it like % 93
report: % 36
